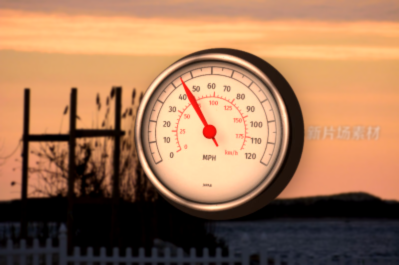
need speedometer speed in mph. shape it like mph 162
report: mph 45
